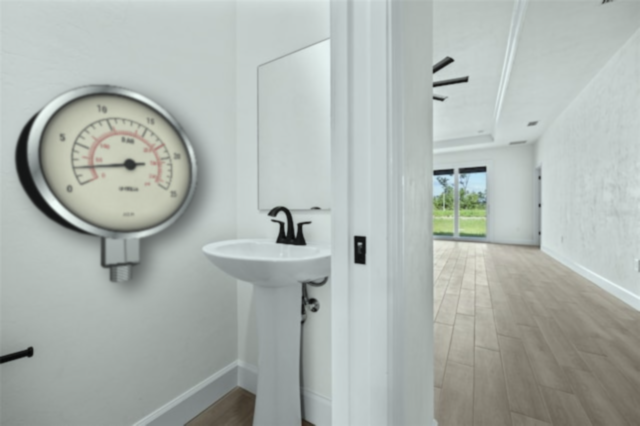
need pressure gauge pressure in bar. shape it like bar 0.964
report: bar 2
